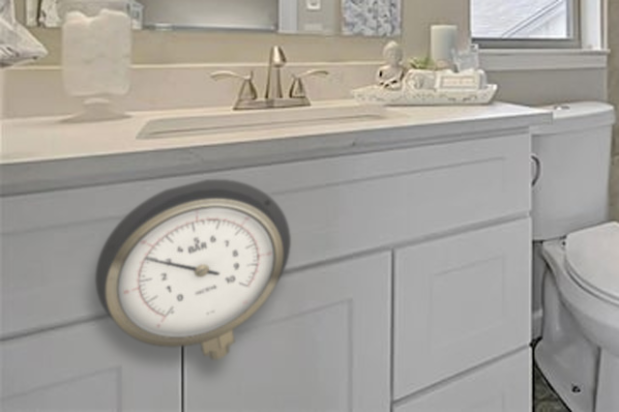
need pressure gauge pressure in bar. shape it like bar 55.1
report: bar 3
